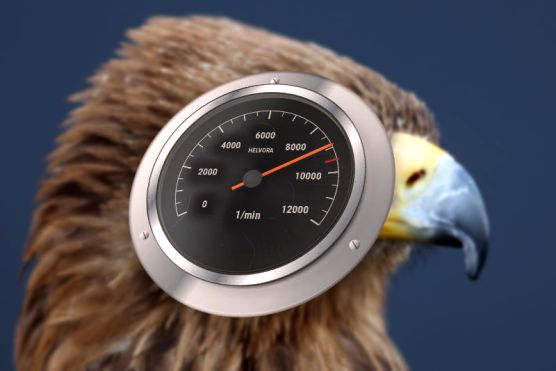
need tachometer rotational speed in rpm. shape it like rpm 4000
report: rpm 9000
